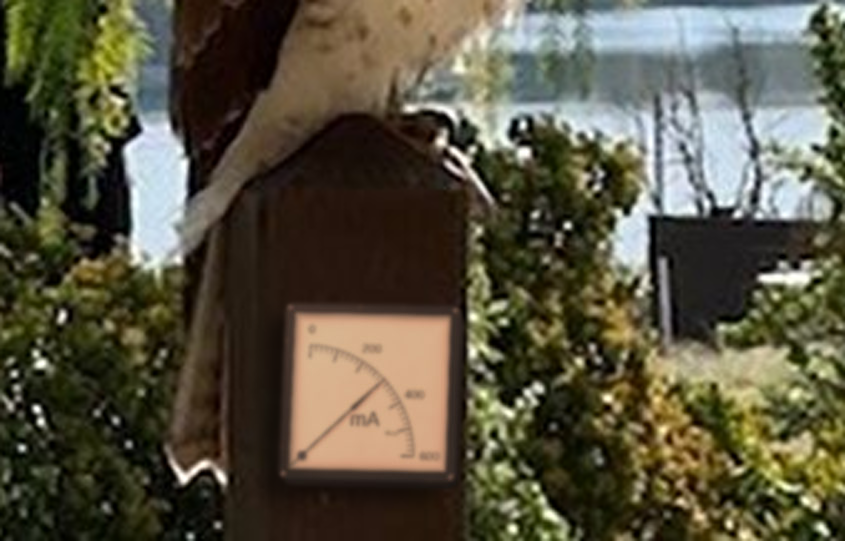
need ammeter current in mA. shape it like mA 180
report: mA 300
